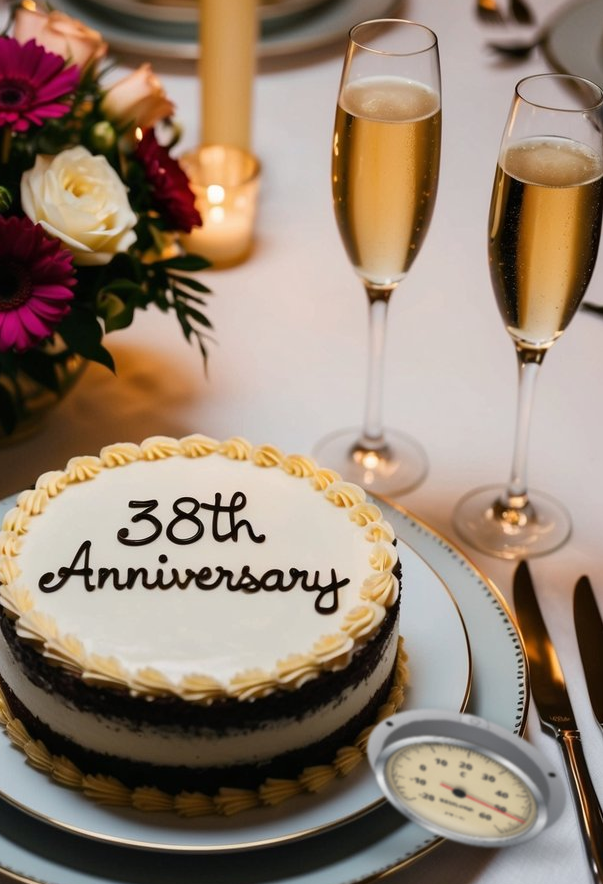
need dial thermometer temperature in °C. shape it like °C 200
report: °C 50
